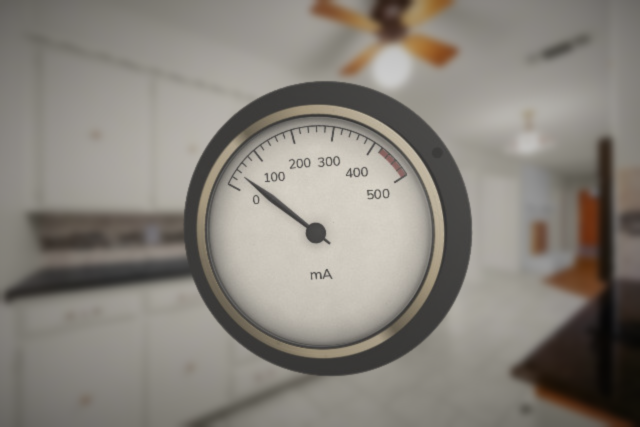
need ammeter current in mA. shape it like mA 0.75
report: mA 40
